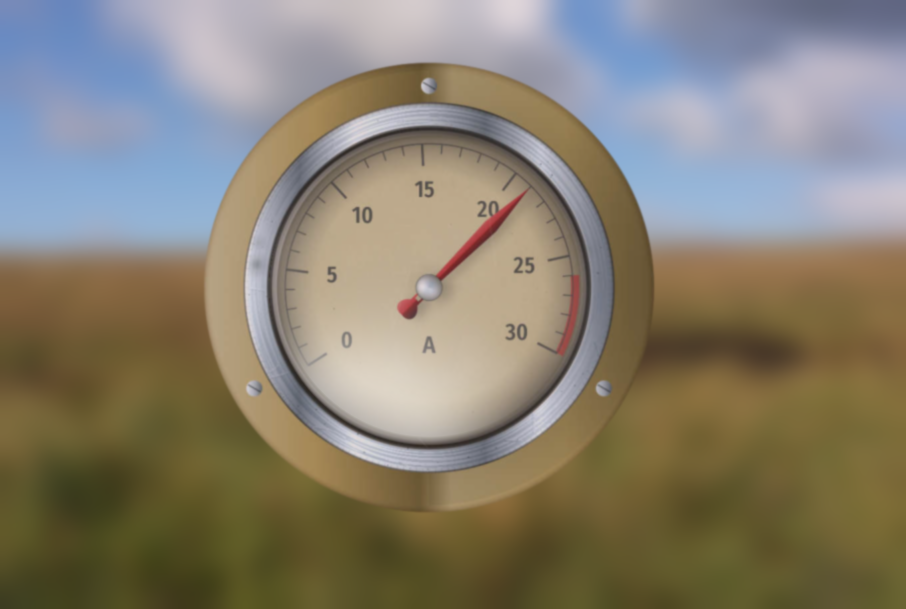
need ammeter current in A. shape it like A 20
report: A 21
